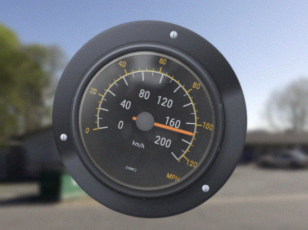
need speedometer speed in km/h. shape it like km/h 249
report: km/h 170
